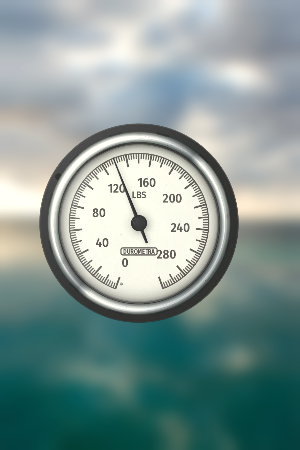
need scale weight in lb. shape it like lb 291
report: lb 130
